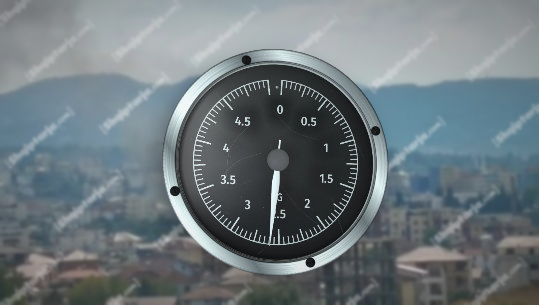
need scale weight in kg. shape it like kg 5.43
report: kg 2.6
